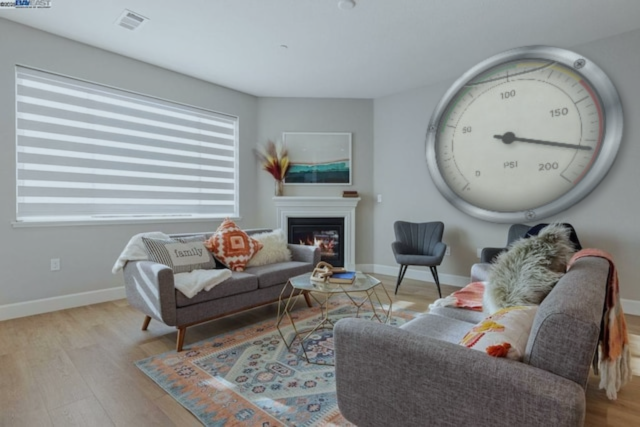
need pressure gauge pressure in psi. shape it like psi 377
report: psi 180
